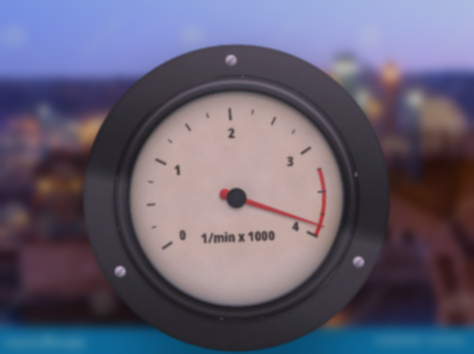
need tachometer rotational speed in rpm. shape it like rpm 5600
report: rpm 3875
